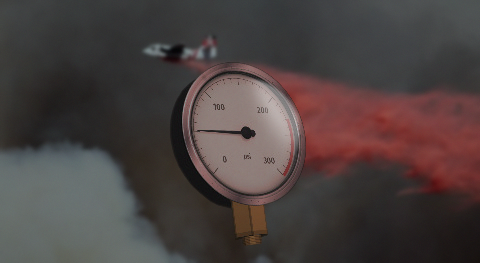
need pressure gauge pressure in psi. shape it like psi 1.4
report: psi 50
